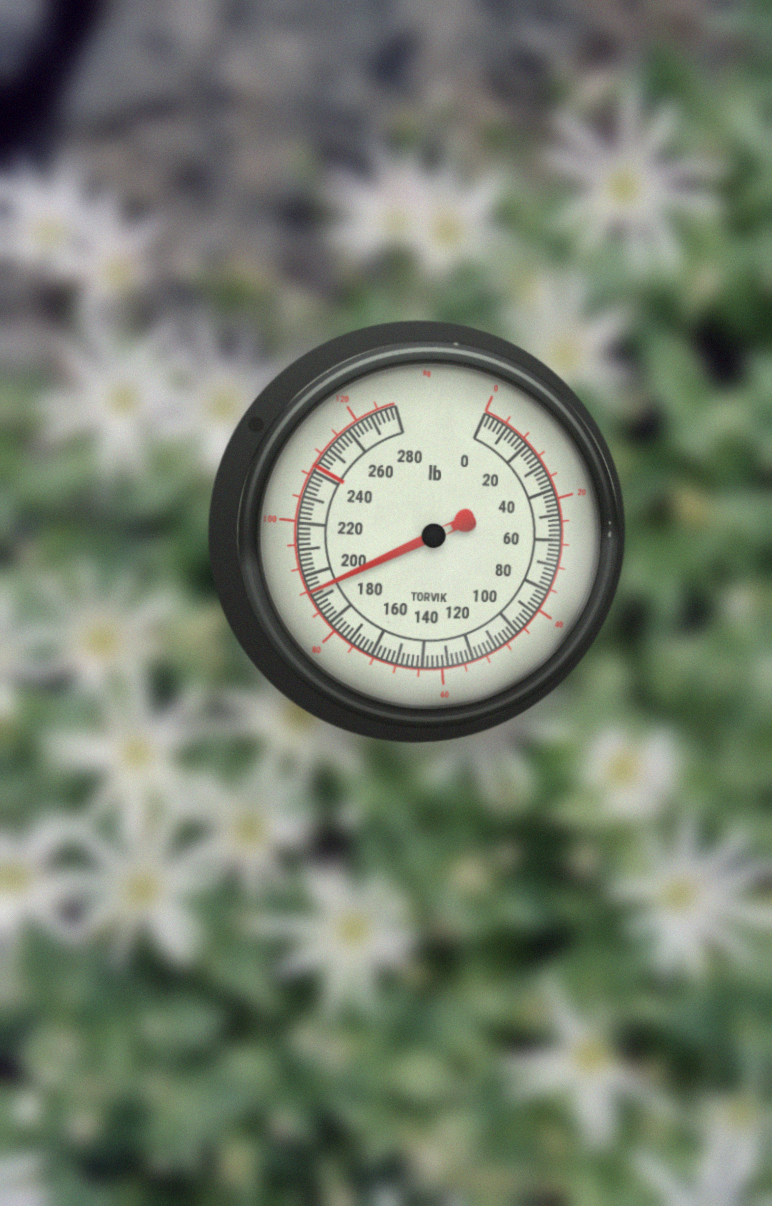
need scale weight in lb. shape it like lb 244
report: lb 194
